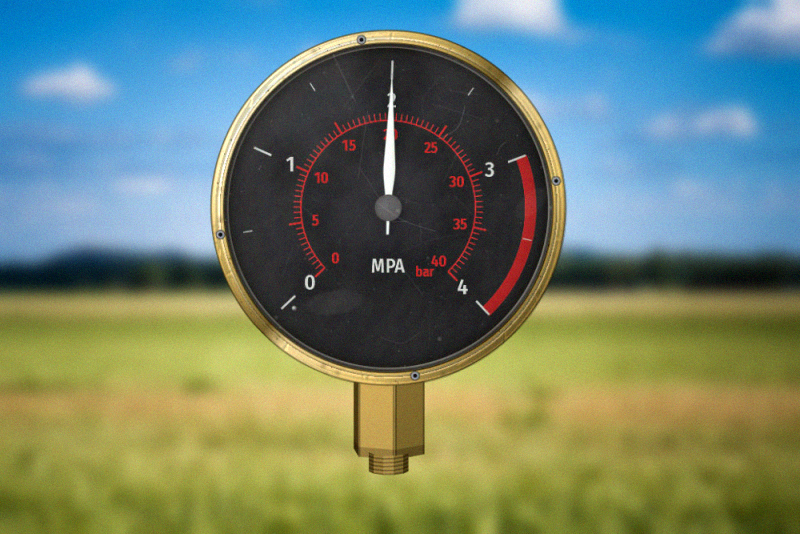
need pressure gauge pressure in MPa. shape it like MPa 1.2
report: MPa 2
